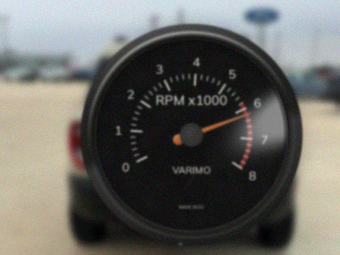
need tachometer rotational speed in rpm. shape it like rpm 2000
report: rpm 6200
